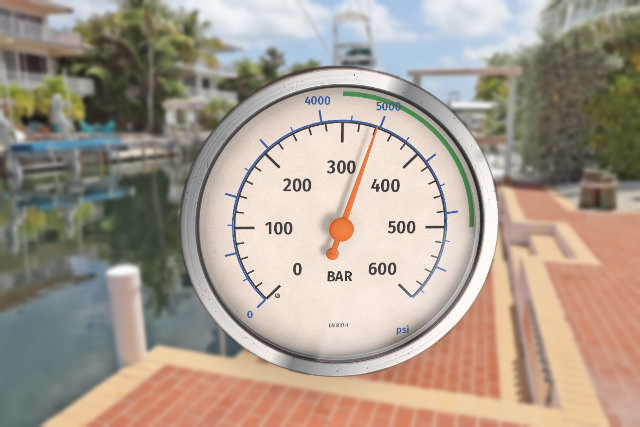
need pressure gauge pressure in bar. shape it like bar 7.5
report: bar 340
